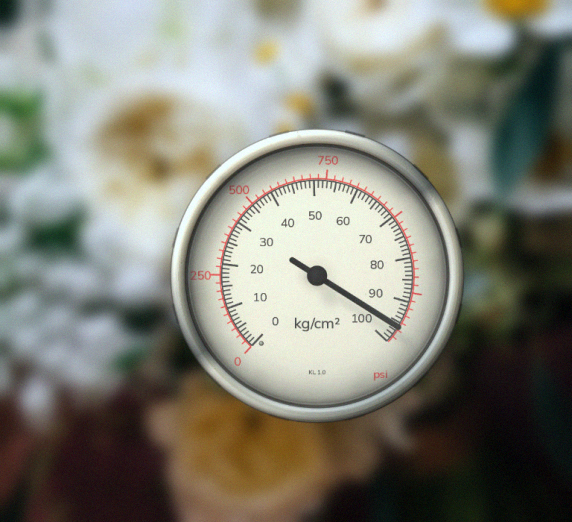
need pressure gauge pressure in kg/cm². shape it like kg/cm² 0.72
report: kg/cm² 96
